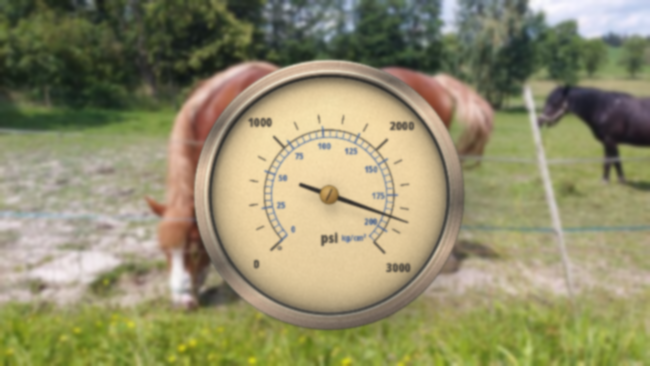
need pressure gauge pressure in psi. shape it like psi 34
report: psi 2700
